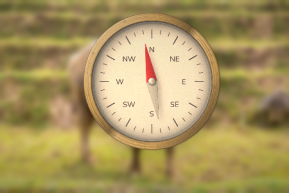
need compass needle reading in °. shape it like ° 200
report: ° 350
